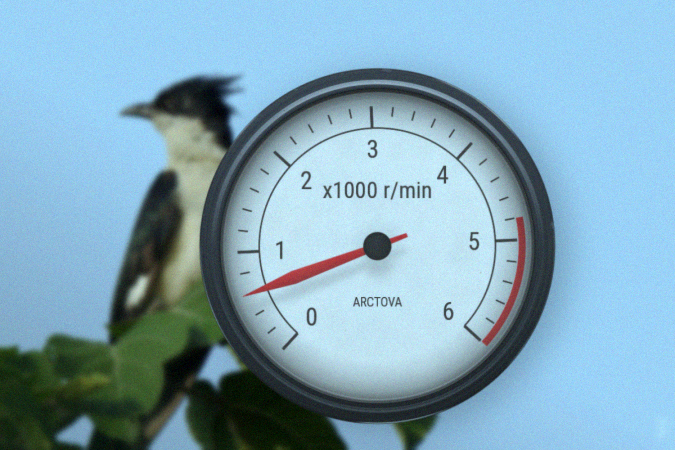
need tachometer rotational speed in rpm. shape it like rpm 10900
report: rpm 600
